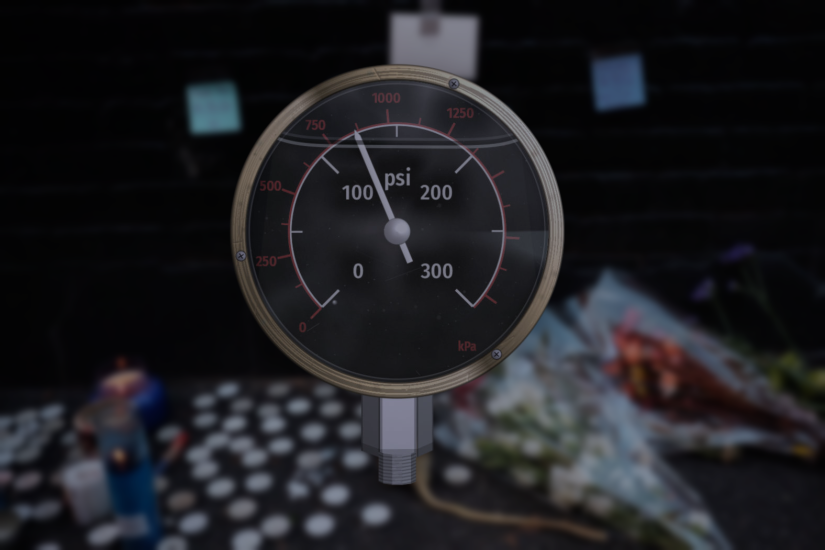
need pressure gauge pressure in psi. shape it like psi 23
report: psi 125
